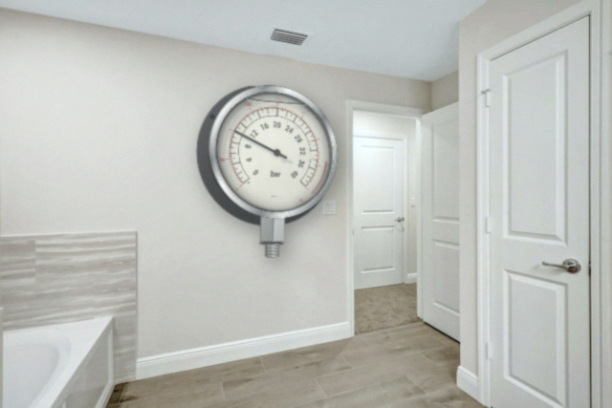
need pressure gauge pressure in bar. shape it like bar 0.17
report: bar 10
